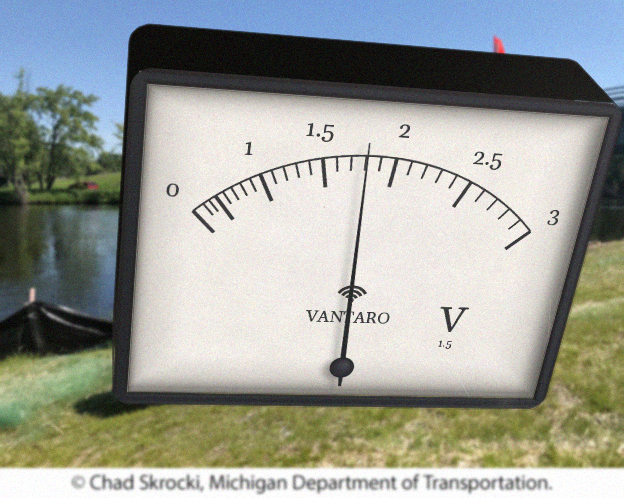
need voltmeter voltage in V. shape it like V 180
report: V 1.8
